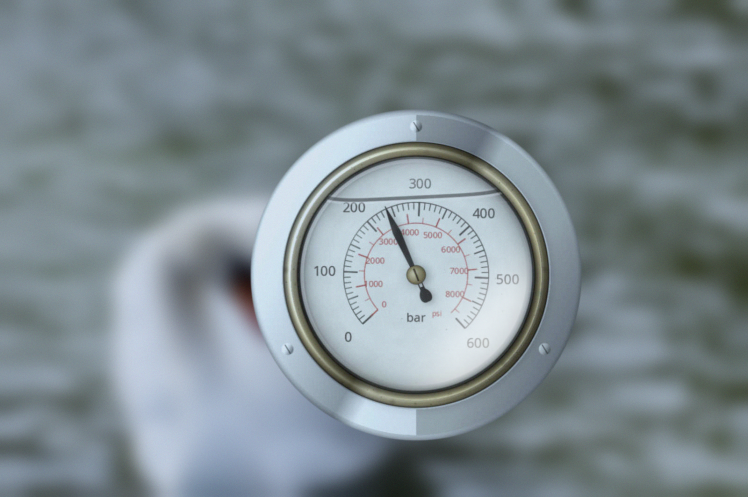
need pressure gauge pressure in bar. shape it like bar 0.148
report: bar 240
